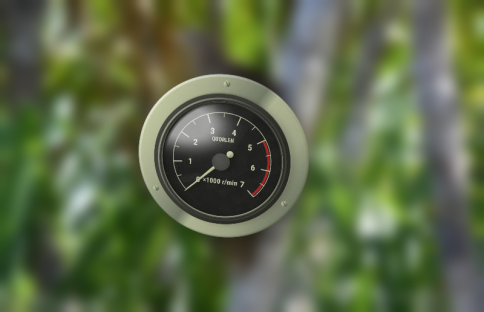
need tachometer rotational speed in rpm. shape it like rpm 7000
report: rpm 0
